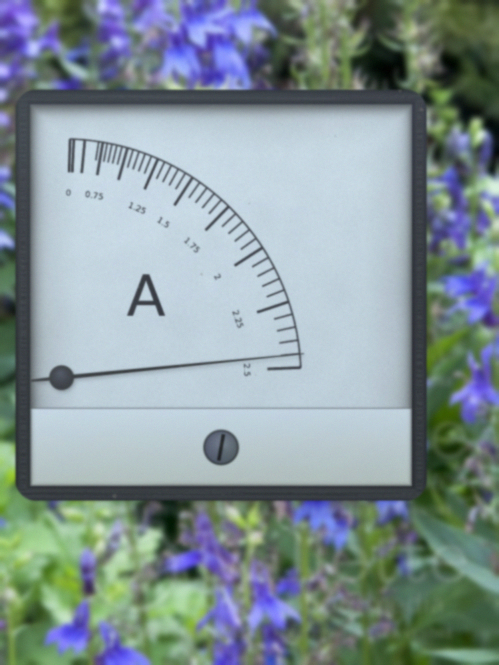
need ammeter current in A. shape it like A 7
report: A 2.45
